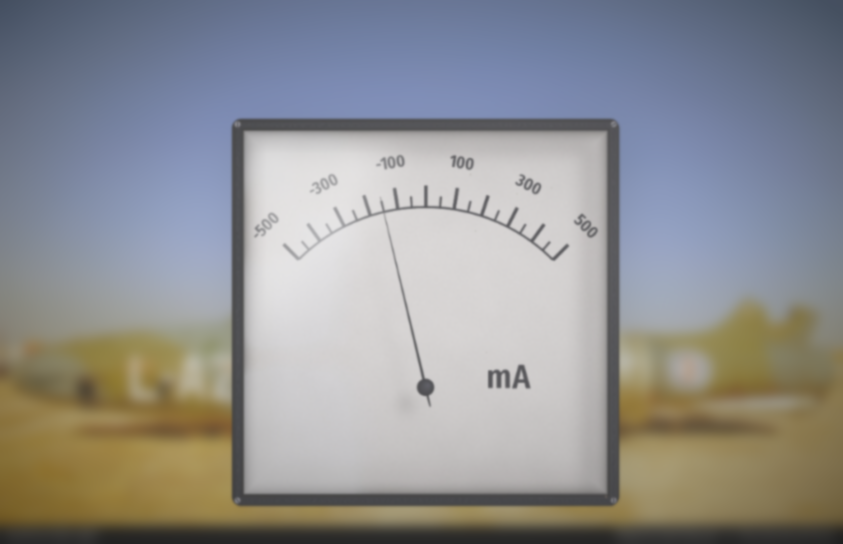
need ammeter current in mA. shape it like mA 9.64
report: mA -150
